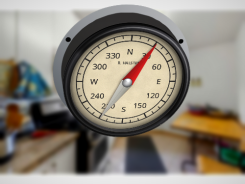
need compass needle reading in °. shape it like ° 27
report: ° 30
